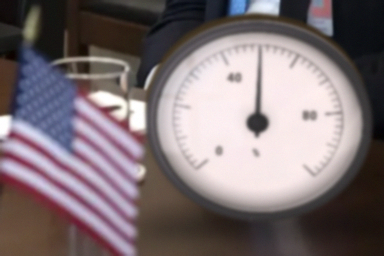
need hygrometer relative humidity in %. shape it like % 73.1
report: % 50
